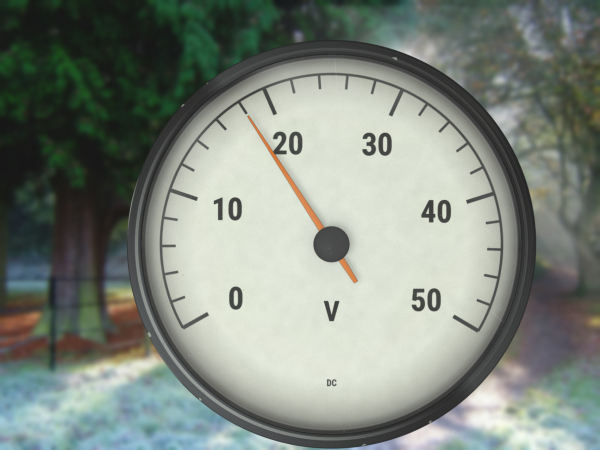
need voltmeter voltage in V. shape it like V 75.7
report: V 18
